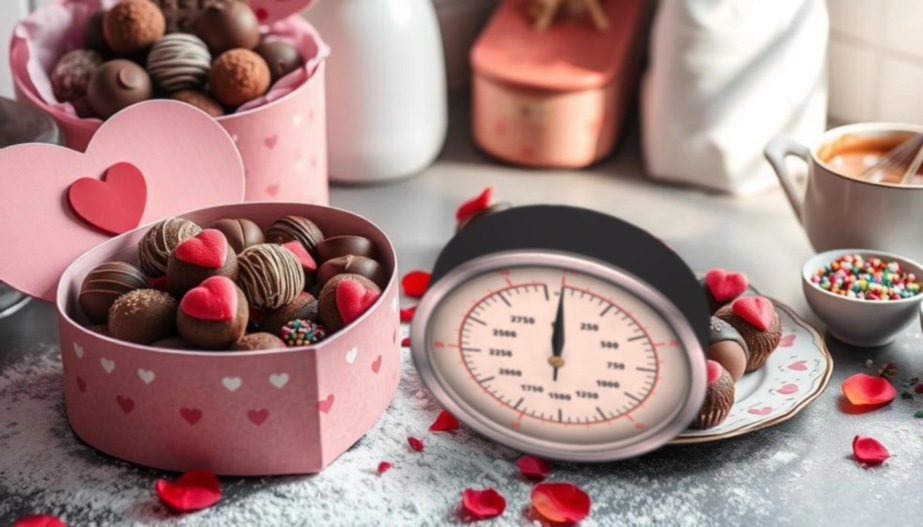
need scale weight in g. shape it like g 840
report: g 0
